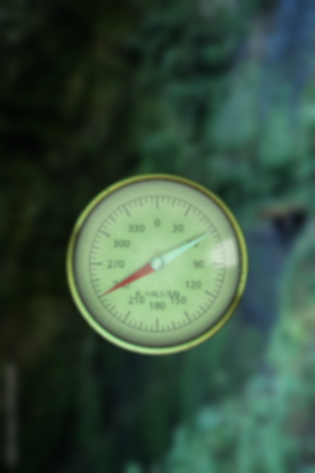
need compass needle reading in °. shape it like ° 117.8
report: ° 240
